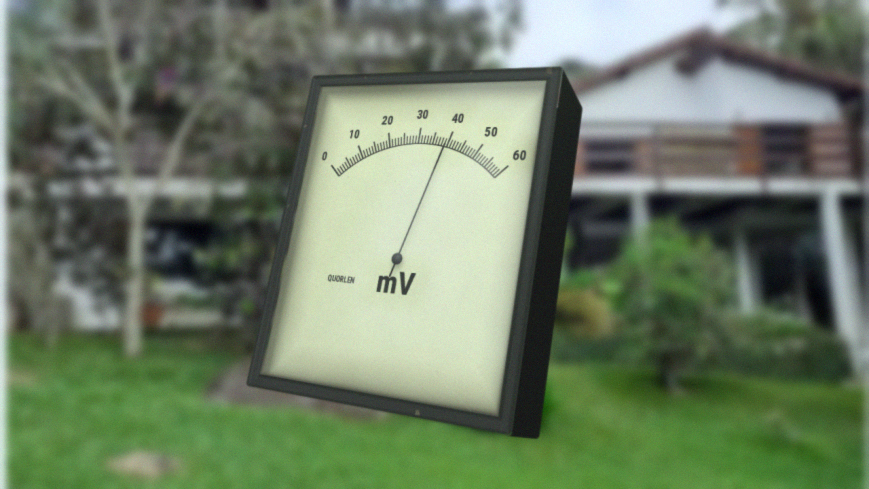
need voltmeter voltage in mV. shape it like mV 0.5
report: mV 40
